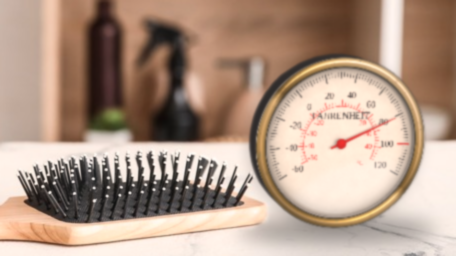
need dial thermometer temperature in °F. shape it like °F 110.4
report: °F 80
